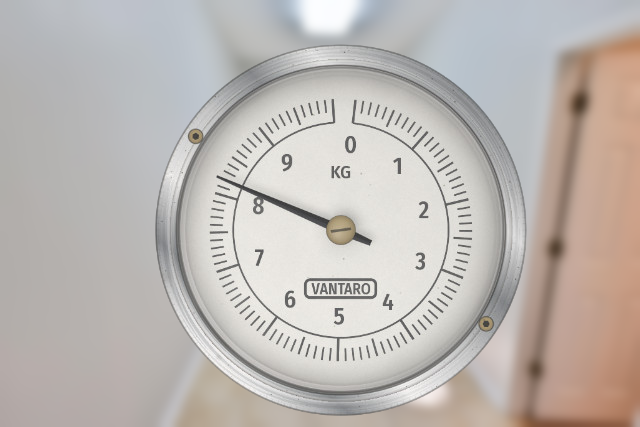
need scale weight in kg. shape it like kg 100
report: kg 8.2
